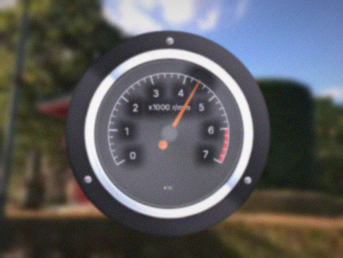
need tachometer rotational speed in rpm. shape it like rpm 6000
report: rpm 4400
